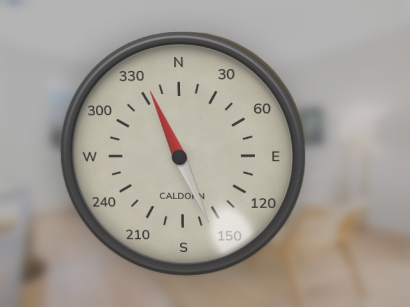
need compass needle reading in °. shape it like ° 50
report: ° 337.5
